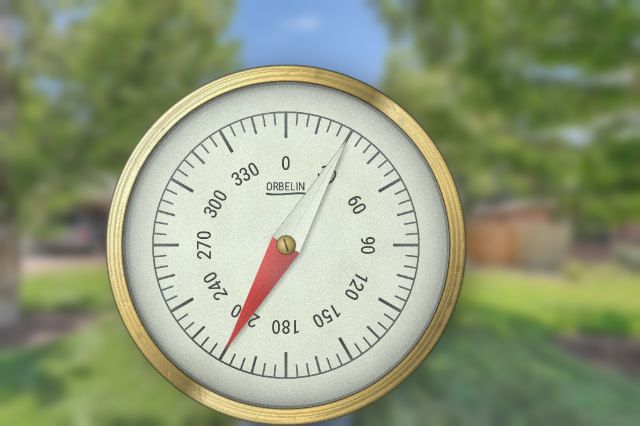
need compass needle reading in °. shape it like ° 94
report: ° 210
